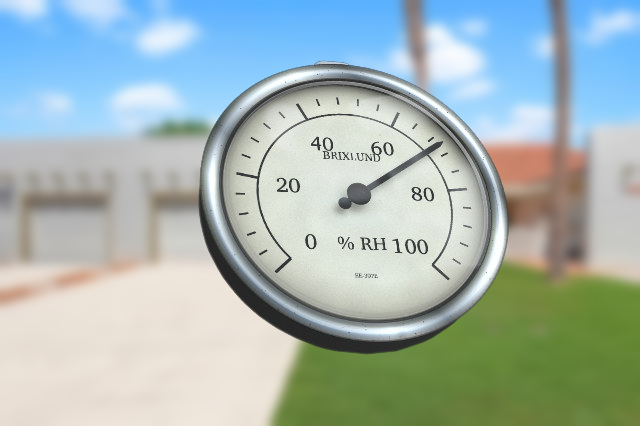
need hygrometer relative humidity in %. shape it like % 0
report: % 70
